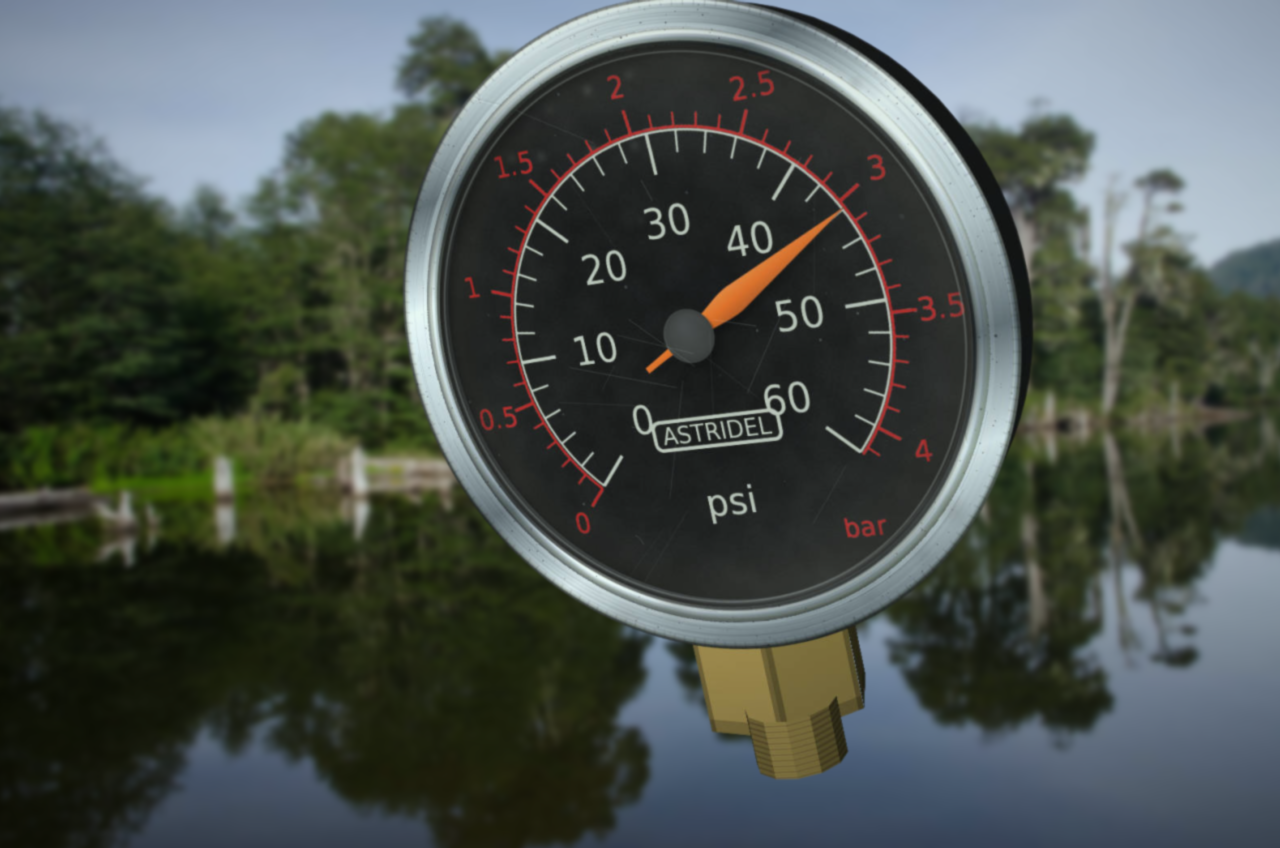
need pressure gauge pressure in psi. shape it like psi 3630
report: psi 44
